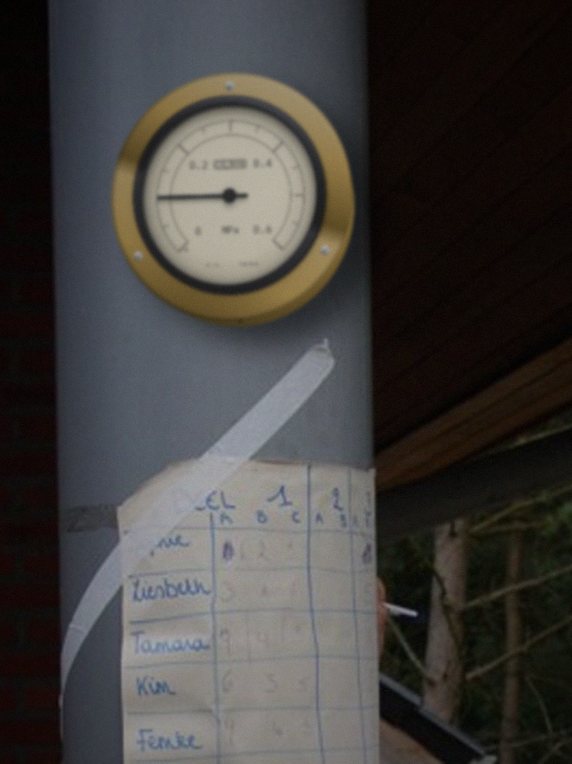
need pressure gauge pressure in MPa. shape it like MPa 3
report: MPa 0.1
